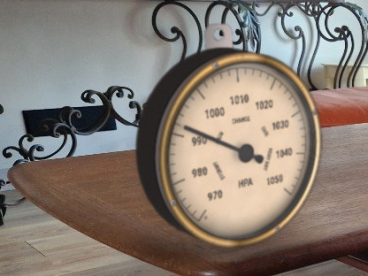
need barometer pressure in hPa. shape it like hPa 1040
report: hPa 992
